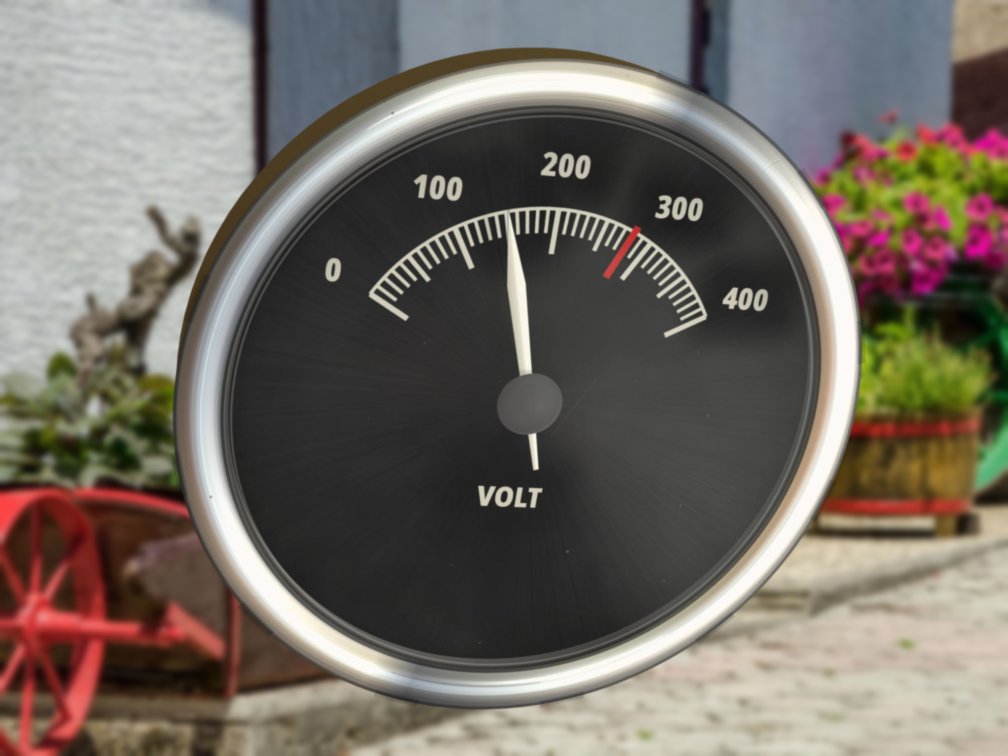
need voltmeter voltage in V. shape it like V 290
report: V 150
